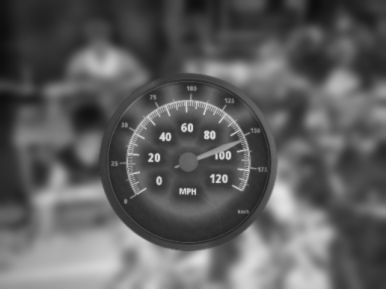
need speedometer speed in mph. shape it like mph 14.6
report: mph 95
